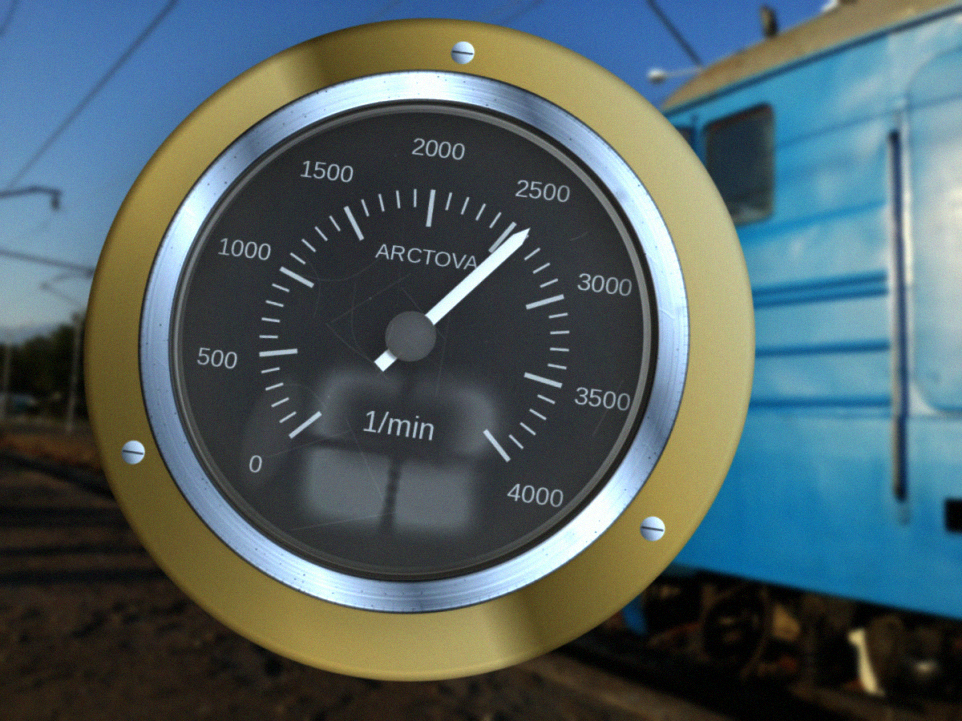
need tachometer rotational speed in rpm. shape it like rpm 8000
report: rpm 2600
